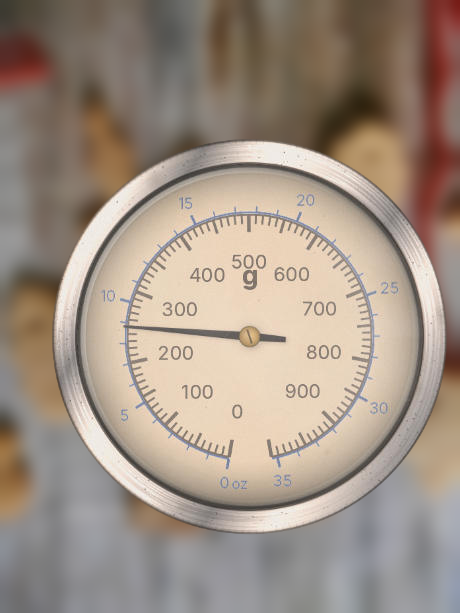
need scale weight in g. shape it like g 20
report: g 250
